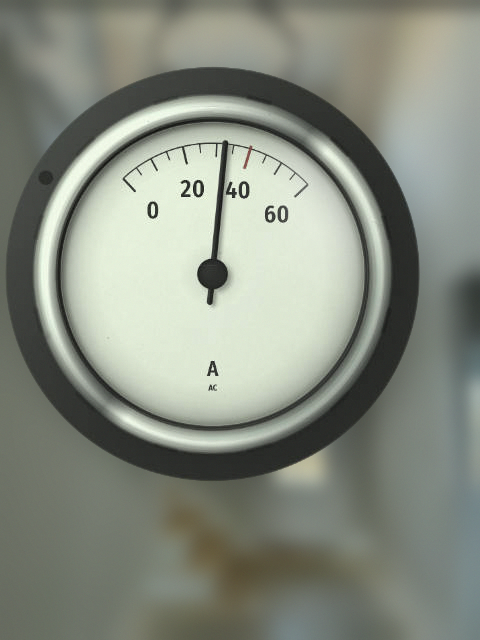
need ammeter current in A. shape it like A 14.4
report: A 32.5
